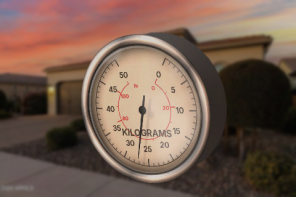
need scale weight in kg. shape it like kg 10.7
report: kg 27
